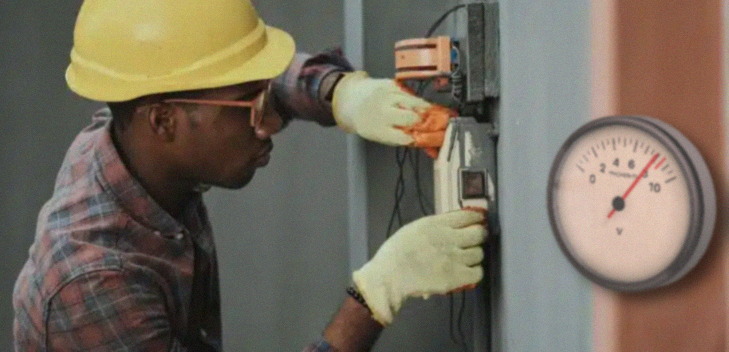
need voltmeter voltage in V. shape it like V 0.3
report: V 8
